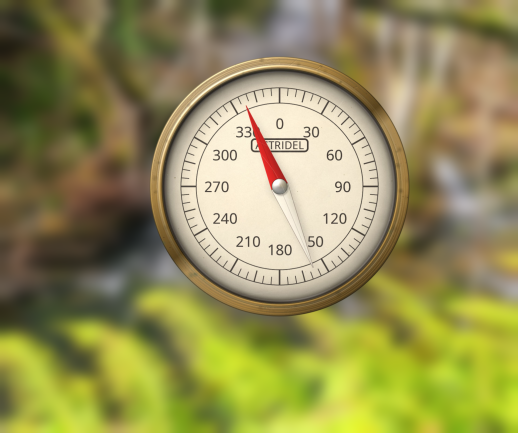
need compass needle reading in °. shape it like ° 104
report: ° 337.5
